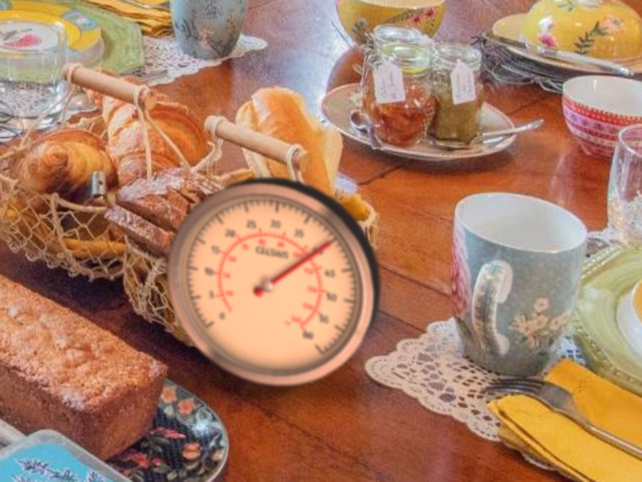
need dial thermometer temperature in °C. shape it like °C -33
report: °C 40
